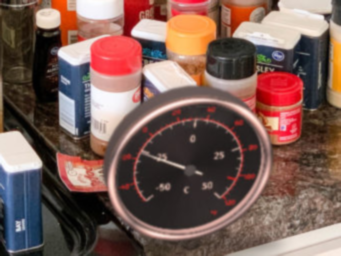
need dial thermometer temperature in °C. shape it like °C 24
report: °C -25
